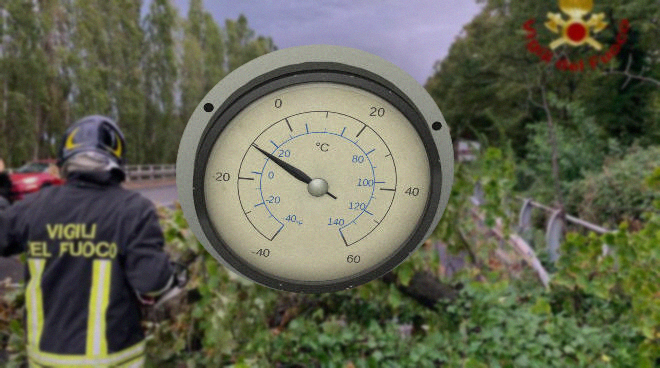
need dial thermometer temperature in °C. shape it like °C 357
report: °C -10
